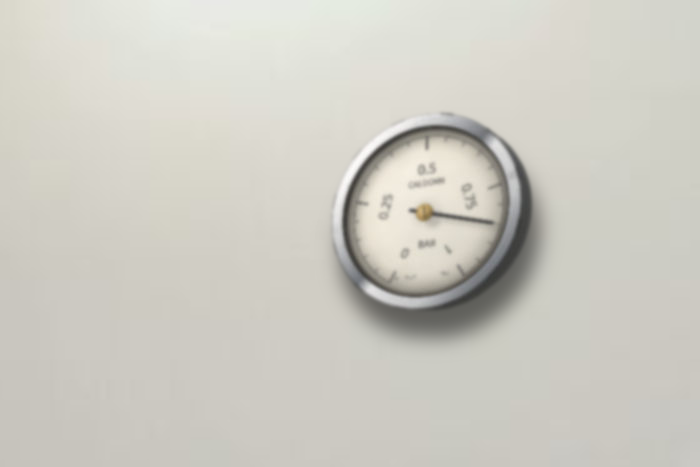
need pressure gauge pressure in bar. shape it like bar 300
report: bar 0.85
